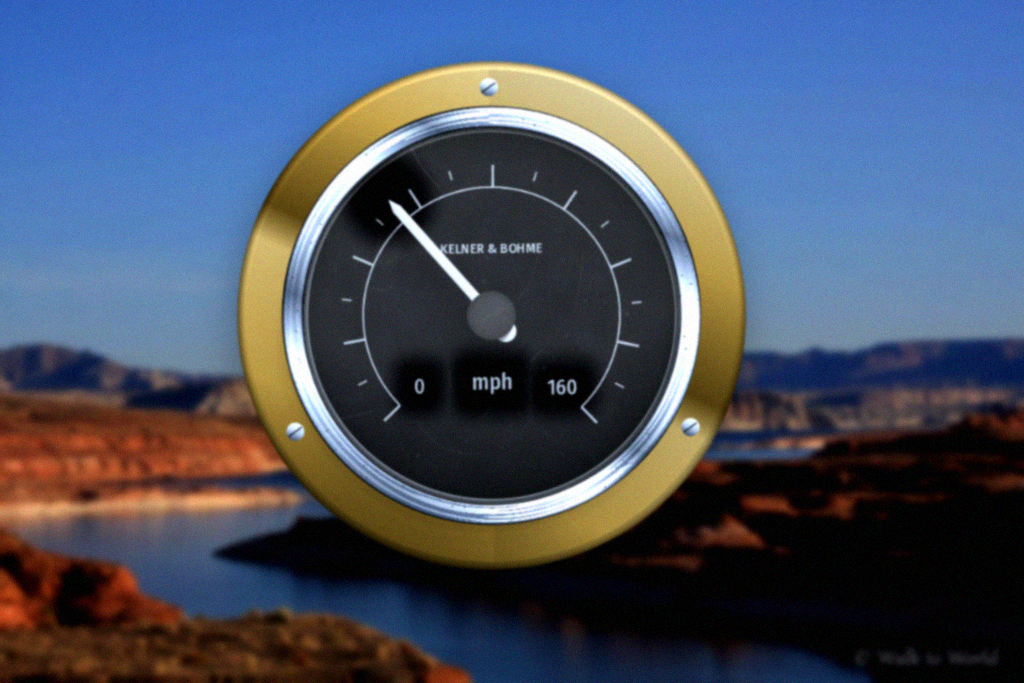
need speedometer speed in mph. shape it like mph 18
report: mph 55
